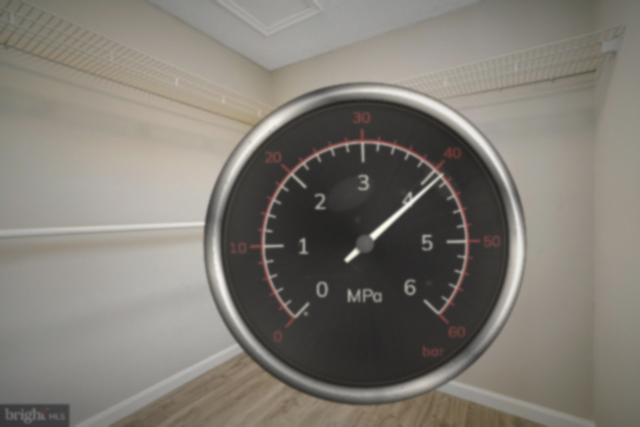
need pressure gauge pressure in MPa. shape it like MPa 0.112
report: MPa 4.1
